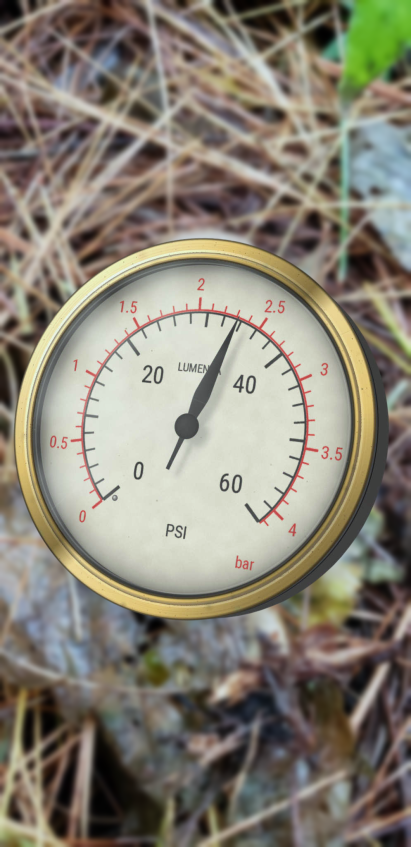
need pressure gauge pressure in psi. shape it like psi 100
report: psi 34
